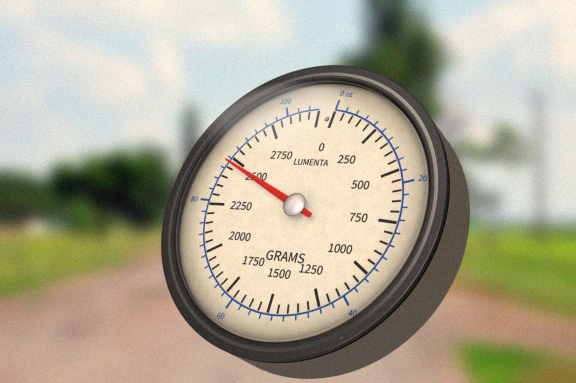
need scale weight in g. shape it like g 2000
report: g 2475
